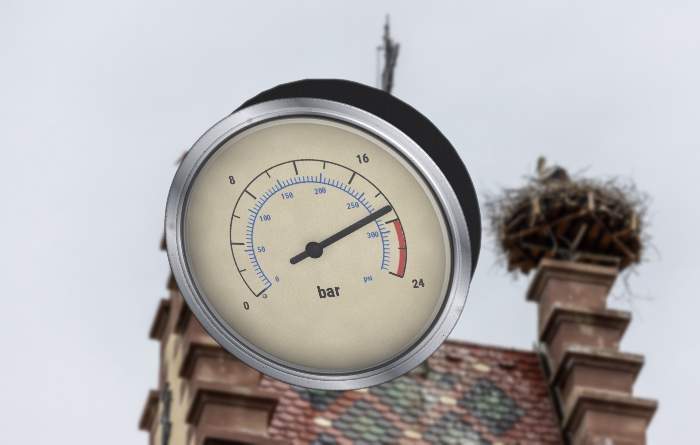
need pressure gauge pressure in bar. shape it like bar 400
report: bar 19
